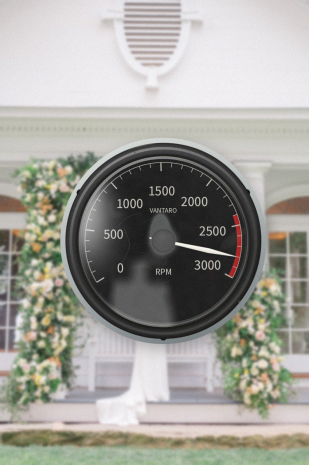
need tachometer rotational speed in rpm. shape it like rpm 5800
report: rpm 2800
